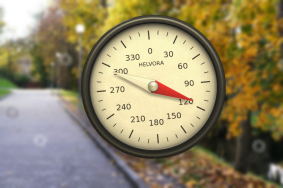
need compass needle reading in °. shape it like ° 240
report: ° 115
